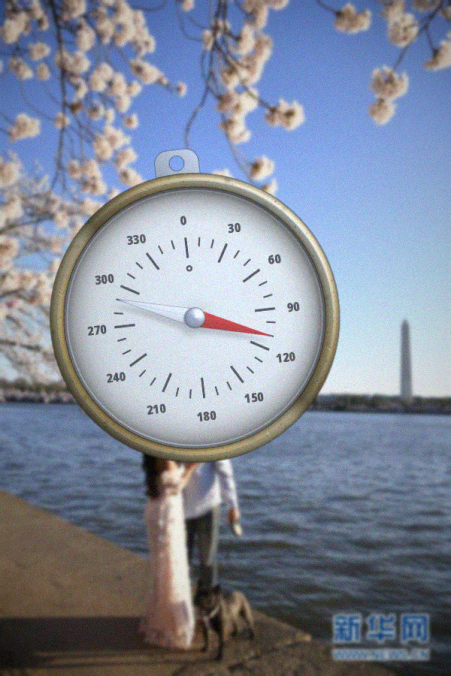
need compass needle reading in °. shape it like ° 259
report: ° 110
